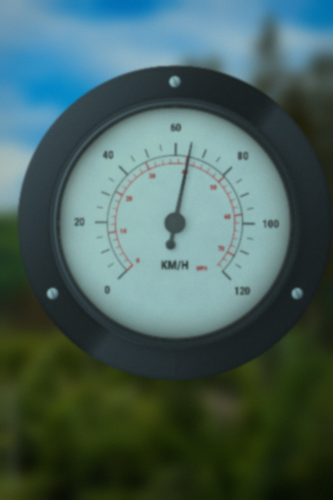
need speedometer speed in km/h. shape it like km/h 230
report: km/h 65
